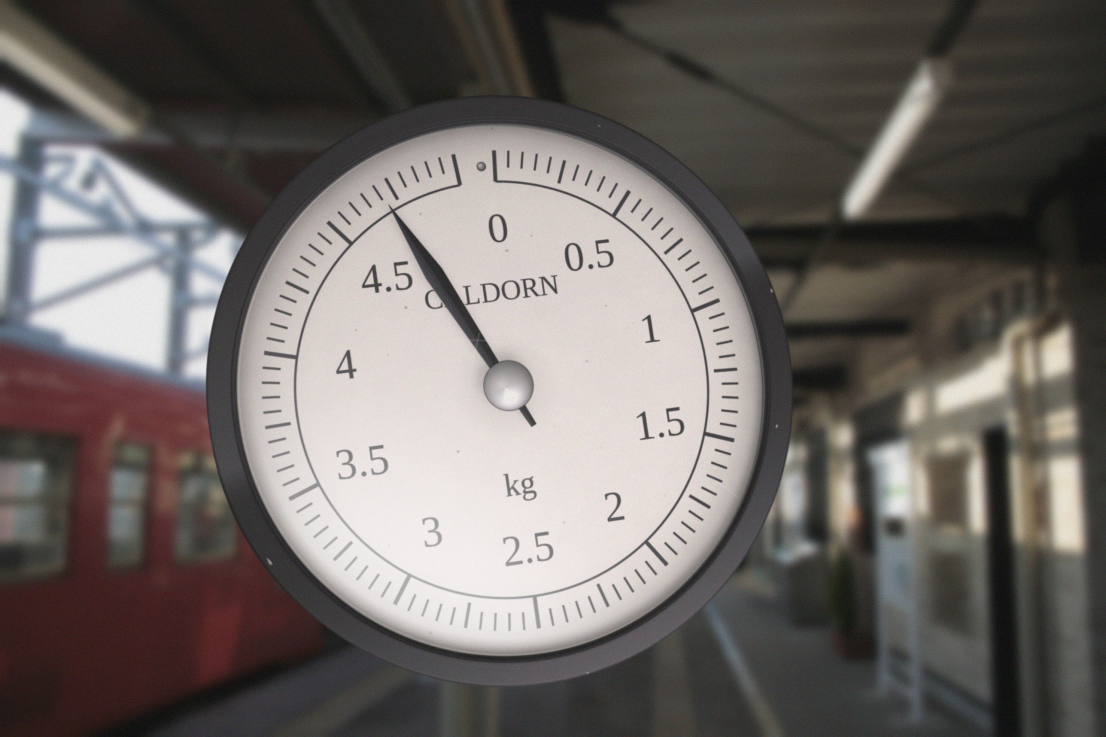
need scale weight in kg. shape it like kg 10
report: kg 4.7
